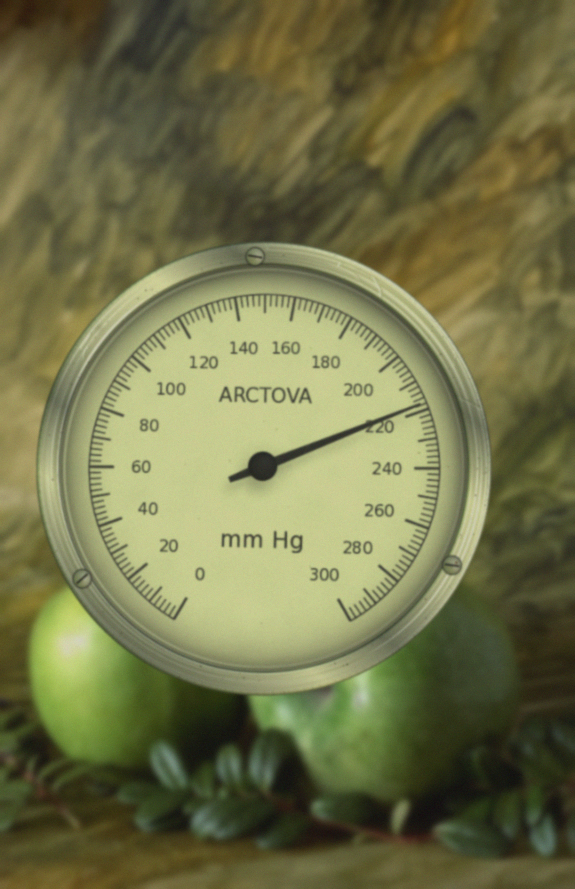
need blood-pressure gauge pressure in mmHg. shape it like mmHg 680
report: mmHg 218
